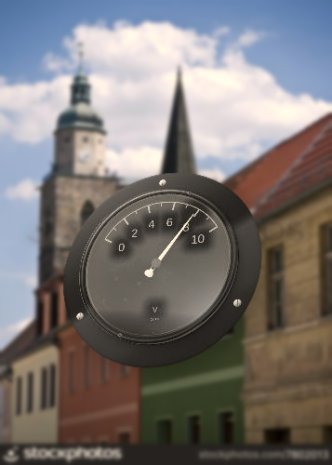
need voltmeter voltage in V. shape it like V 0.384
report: V 8
